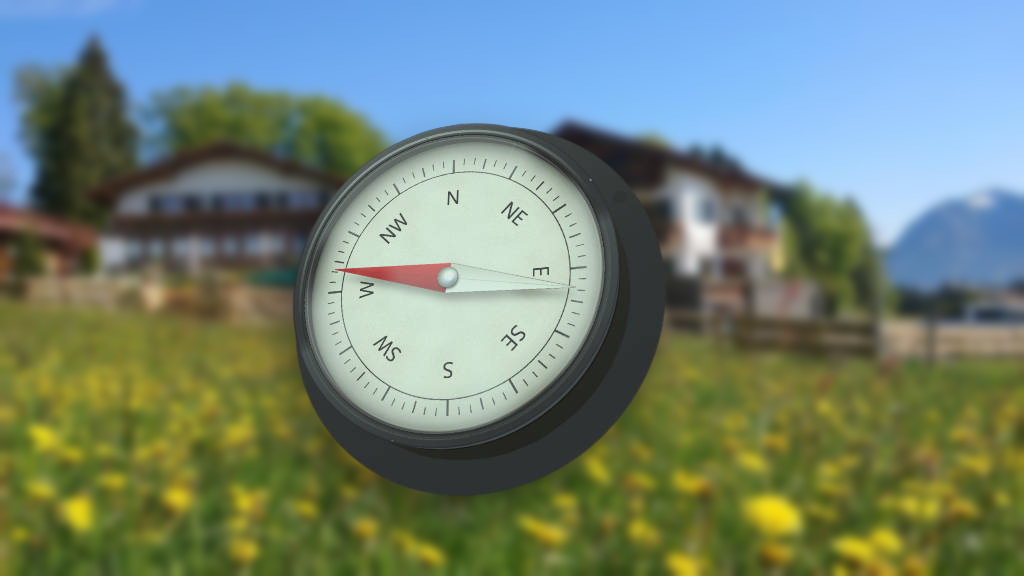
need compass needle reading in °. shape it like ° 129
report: ° 280
